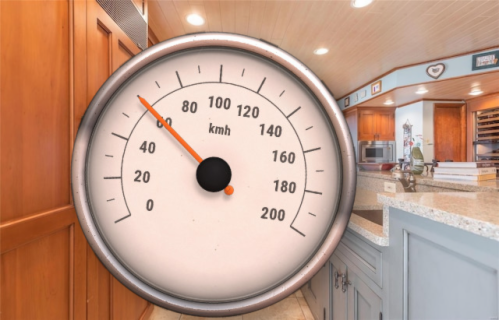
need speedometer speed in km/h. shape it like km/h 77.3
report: km/h 60
